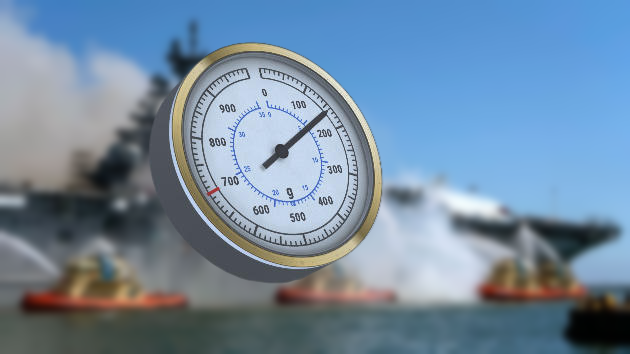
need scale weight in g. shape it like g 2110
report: g 160
